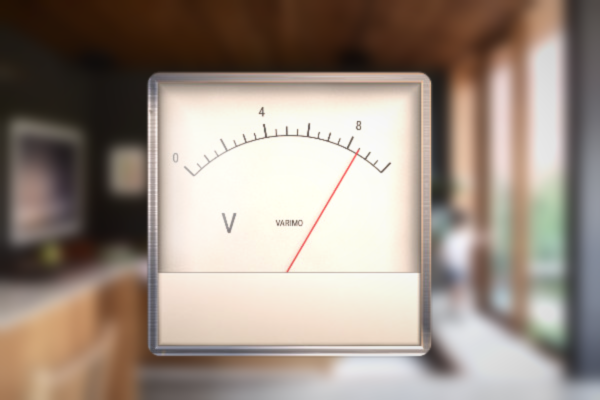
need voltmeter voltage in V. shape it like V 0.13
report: V 8.5
